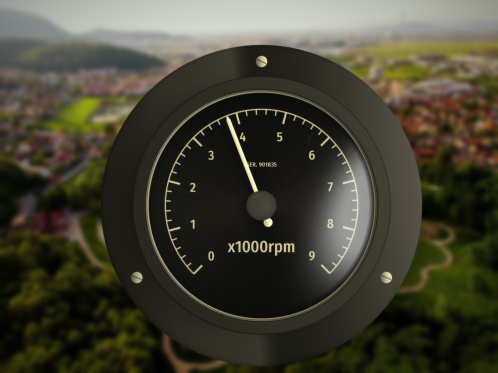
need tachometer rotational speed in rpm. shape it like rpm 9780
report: rpm 3800
